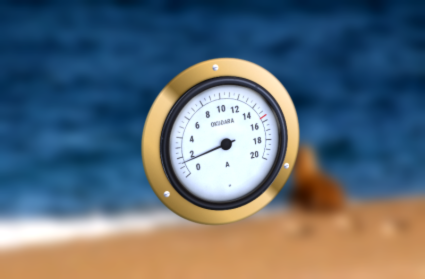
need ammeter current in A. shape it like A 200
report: A 1.5
